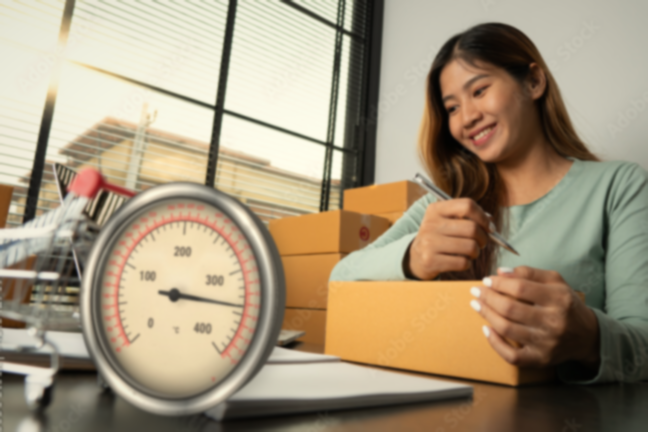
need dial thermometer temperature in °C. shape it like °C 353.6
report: °C 340
